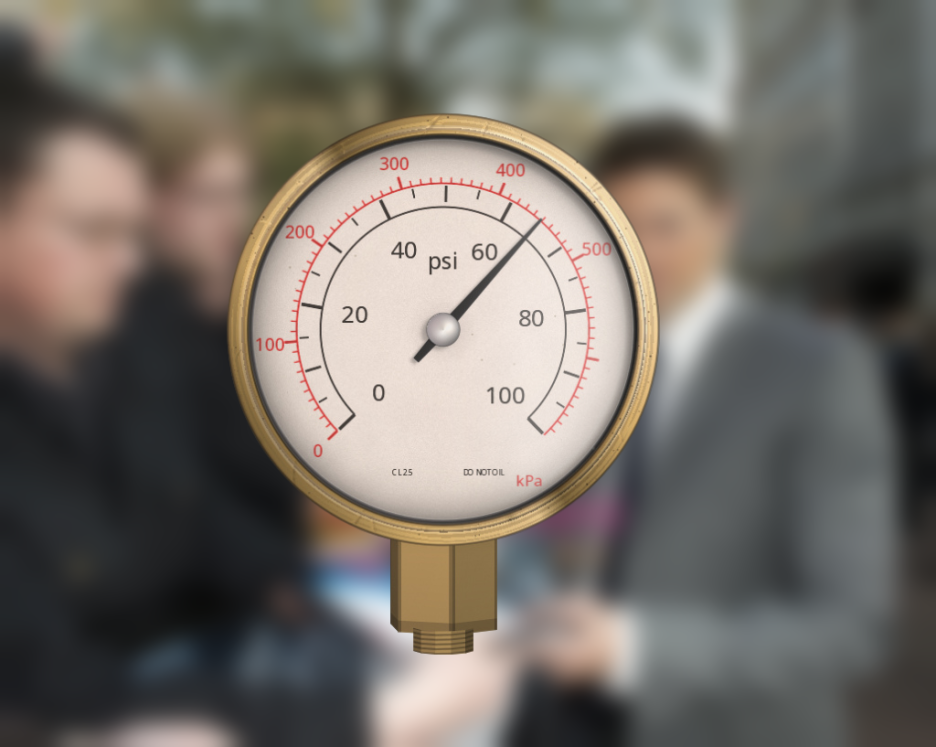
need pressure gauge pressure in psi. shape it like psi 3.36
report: psi 65
